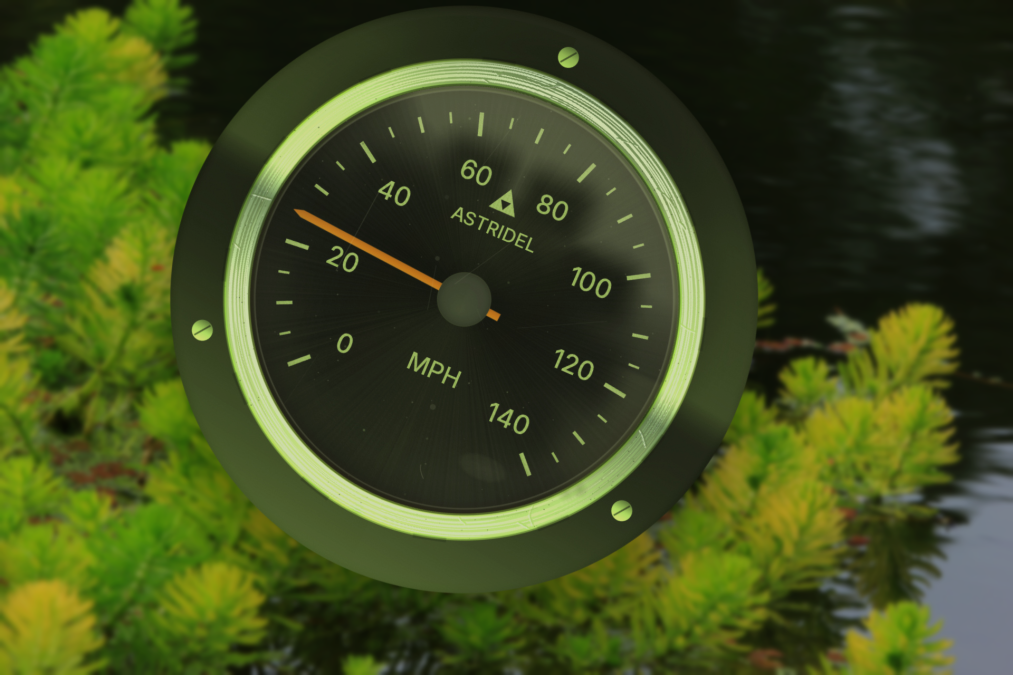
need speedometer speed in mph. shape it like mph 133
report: mph 25
